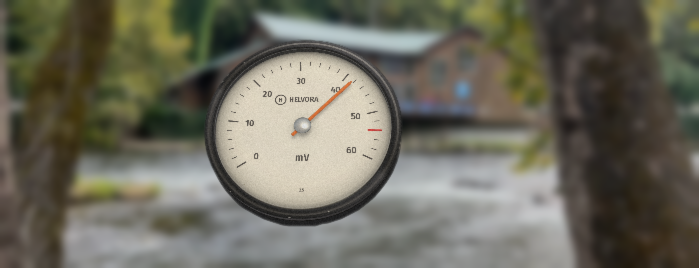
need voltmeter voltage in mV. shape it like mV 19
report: mV 42
